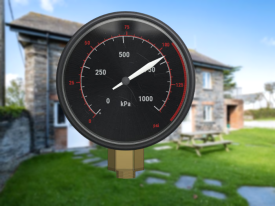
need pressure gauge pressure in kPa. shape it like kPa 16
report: kPa 725
